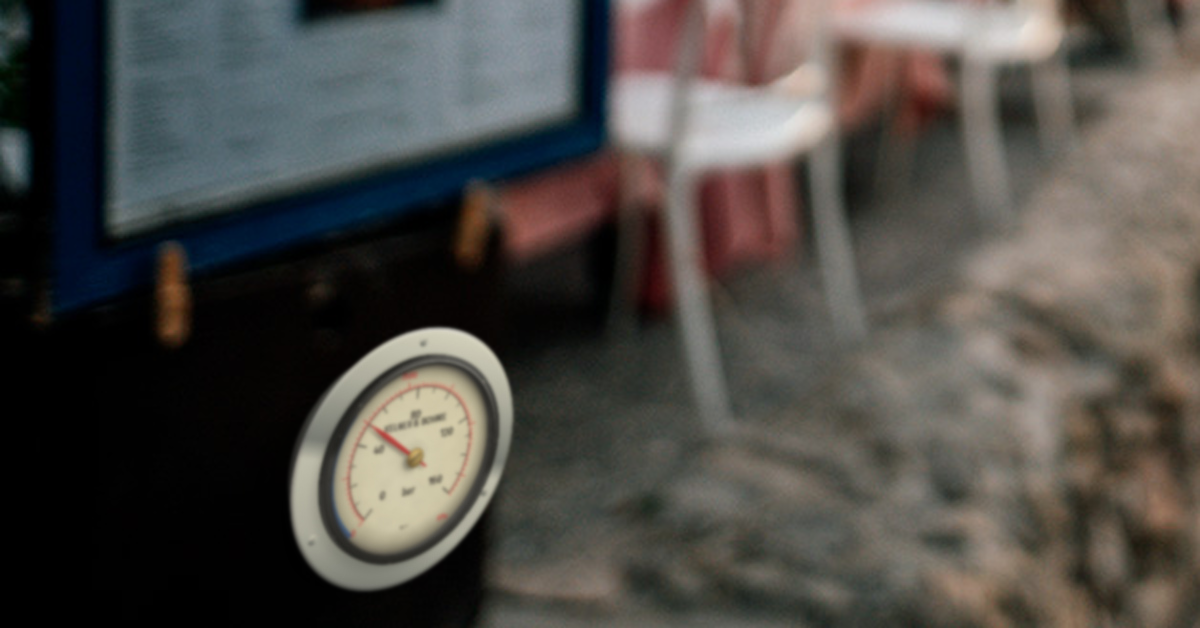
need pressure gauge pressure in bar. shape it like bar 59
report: bar 50
